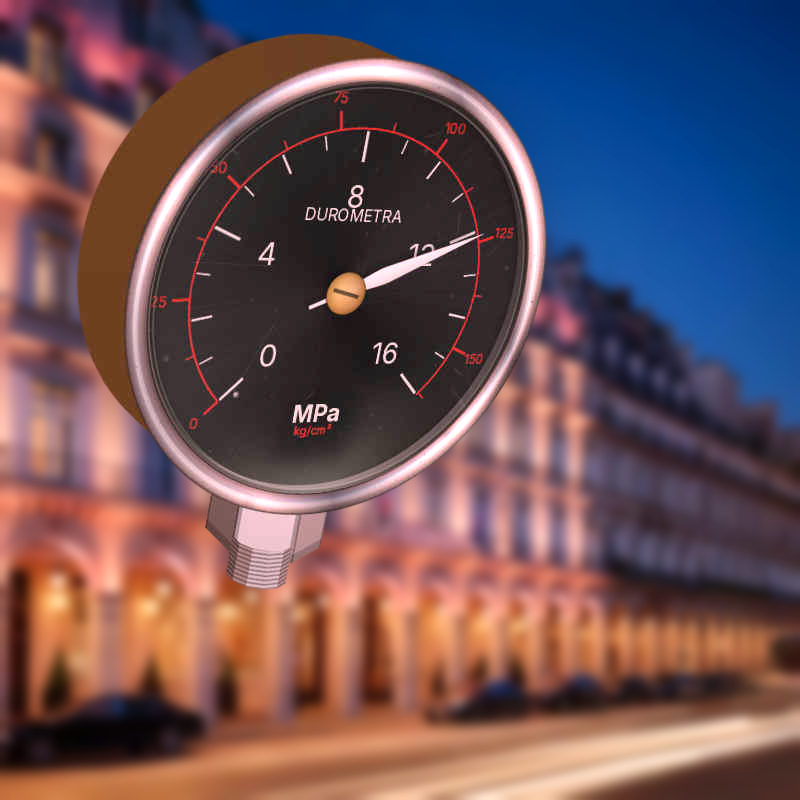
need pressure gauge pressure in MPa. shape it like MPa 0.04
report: MPa 12
